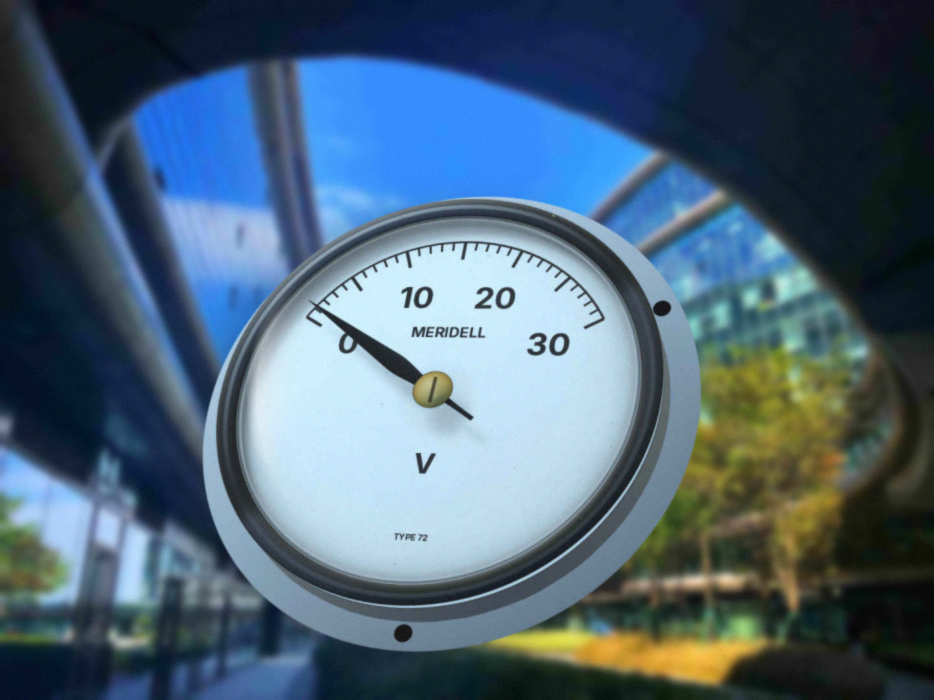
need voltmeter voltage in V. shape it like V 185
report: V 1
